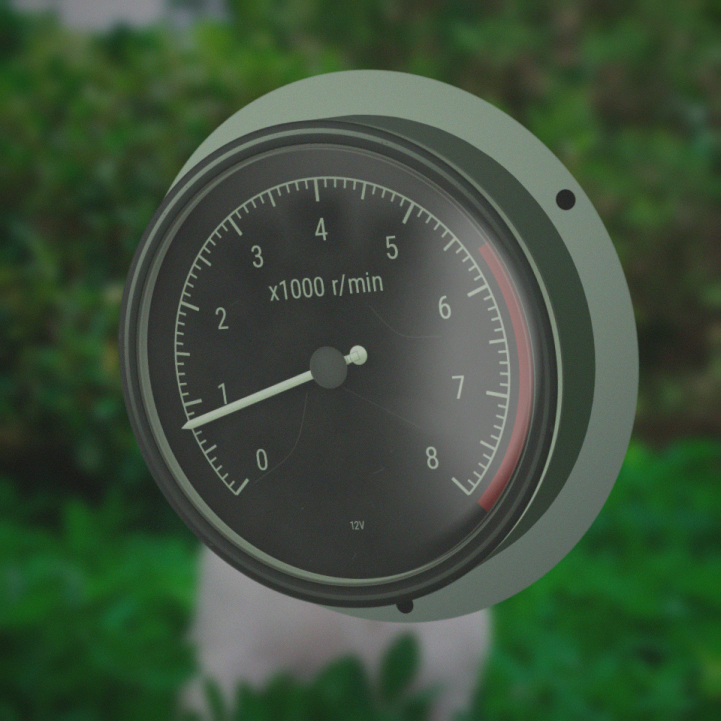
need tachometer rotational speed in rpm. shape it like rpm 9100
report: rpm 800
